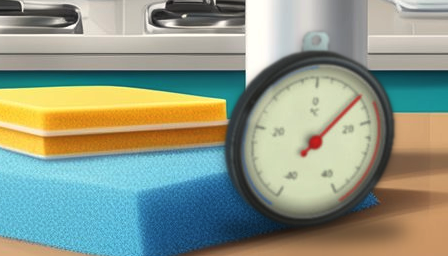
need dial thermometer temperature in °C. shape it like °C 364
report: °C 12
